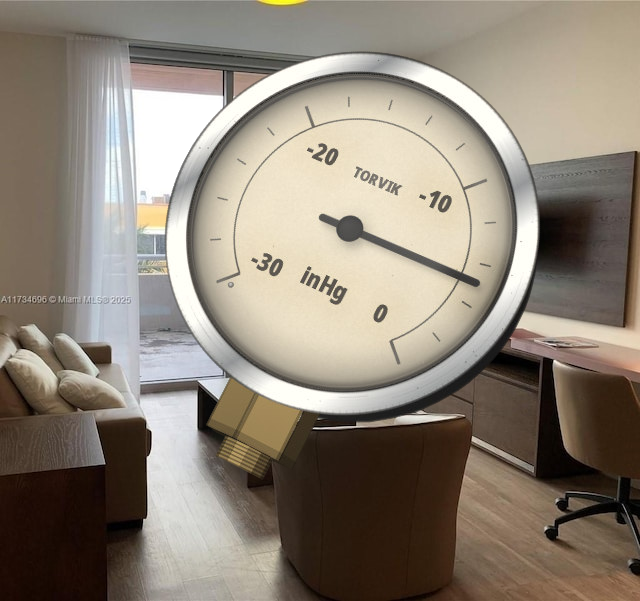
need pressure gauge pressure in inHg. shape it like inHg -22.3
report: inHg -5
